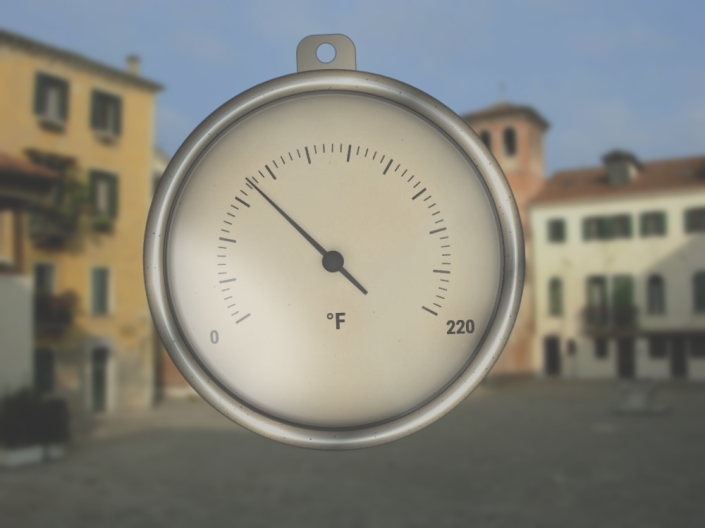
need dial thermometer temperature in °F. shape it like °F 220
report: °F 70
